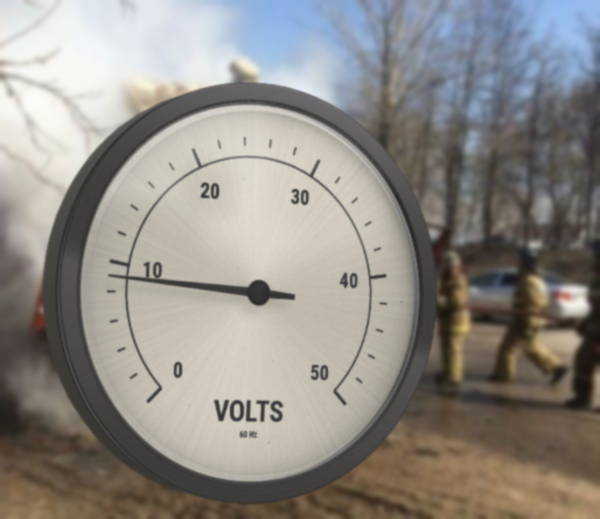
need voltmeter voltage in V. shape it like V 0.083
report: V 9
